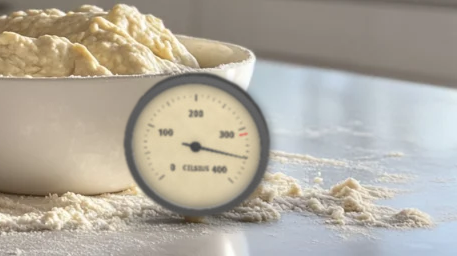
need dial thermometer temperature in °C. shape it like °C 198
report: °C 350
